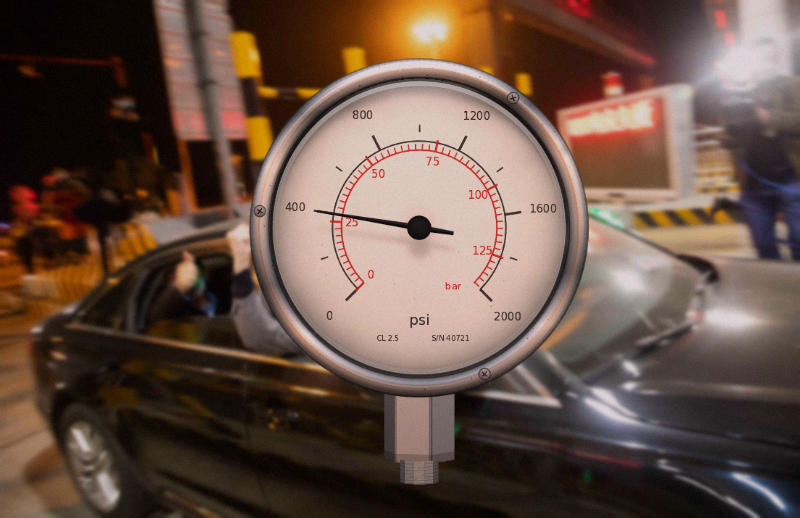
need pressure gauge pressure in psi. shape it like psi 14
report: psi 400
